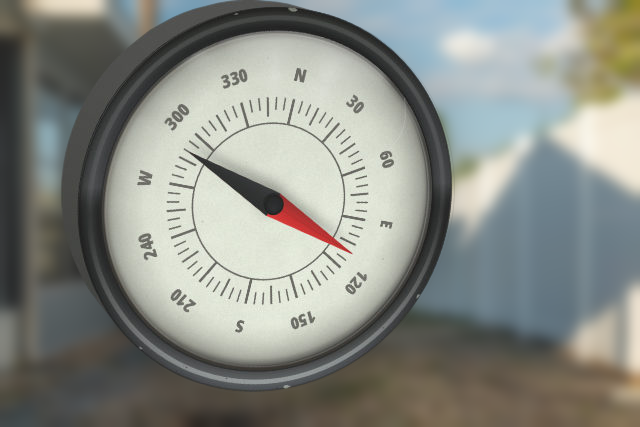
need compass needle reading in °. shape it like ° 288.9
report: ° 110
